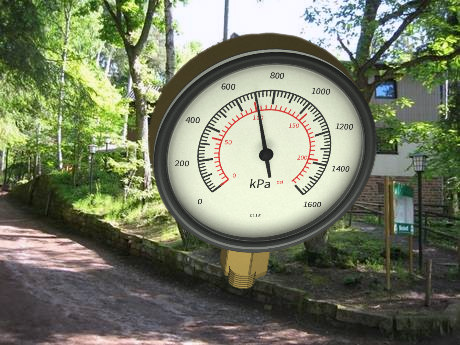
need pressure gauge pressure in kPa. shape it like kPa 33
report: kPa 700
